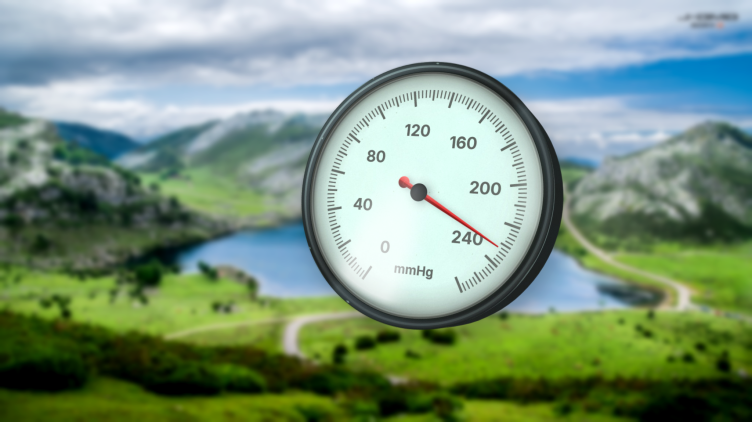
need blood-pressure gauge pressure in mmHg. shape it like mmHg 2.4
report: mmHg 232
